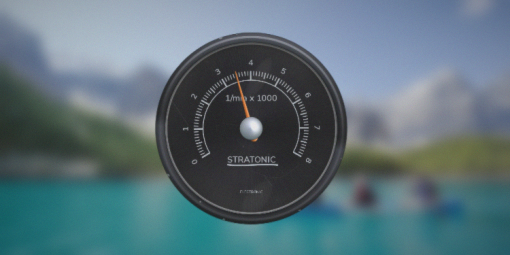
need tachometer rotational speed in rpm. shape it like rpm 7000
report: rpm 3500
